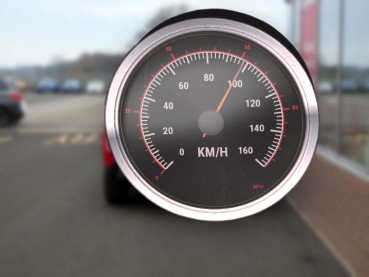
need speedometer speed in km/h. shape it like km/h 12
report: km/h 98
